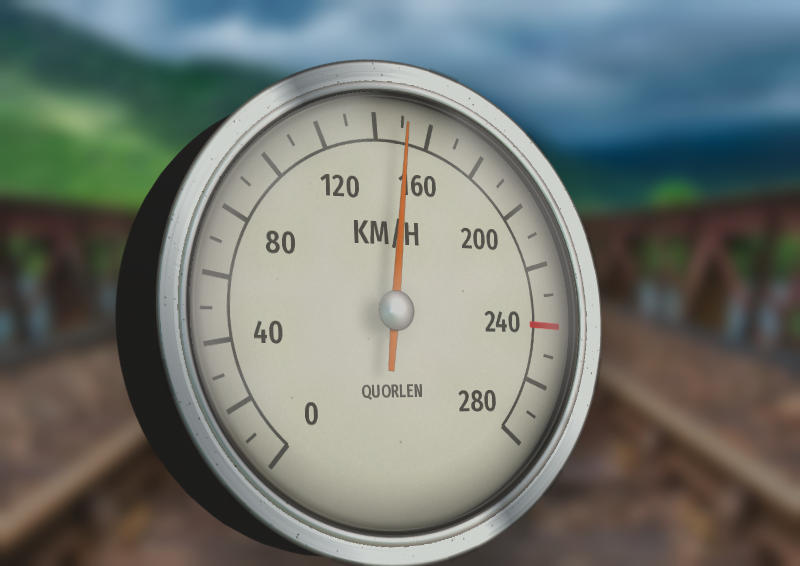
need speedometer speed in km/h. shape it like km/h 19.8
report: km/h 150
